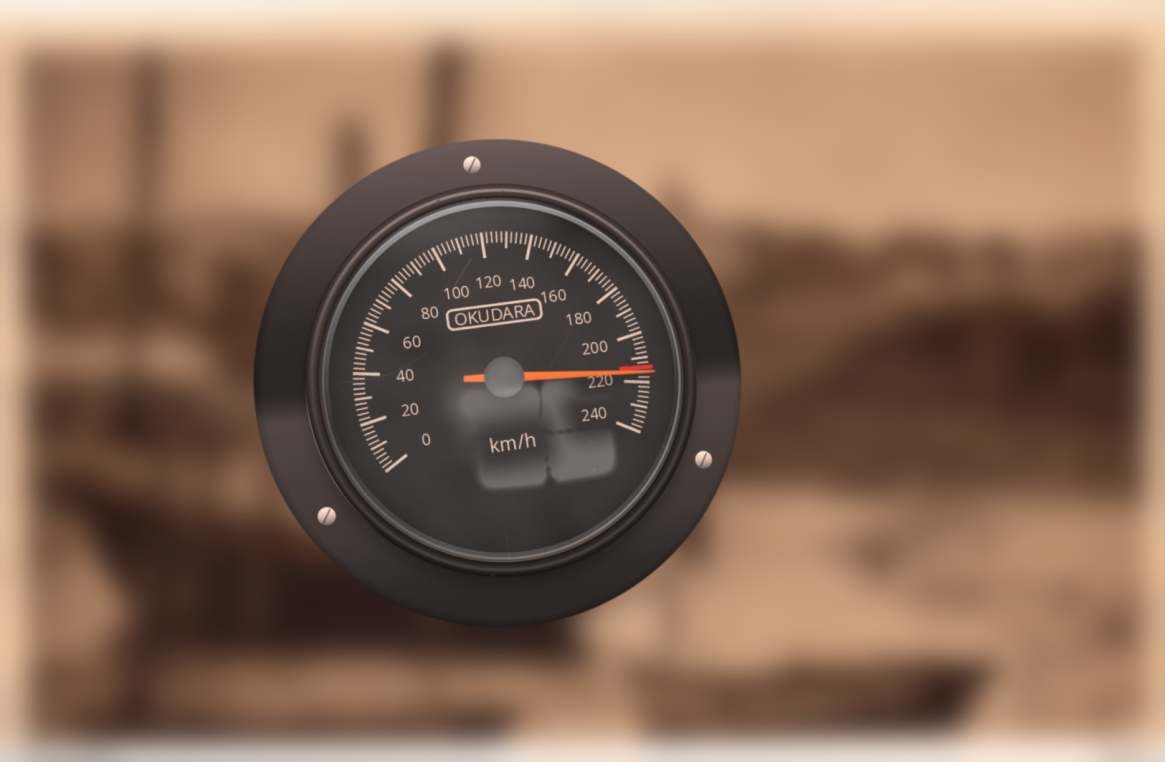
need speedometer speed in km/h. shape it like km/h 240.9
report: km/h 216
